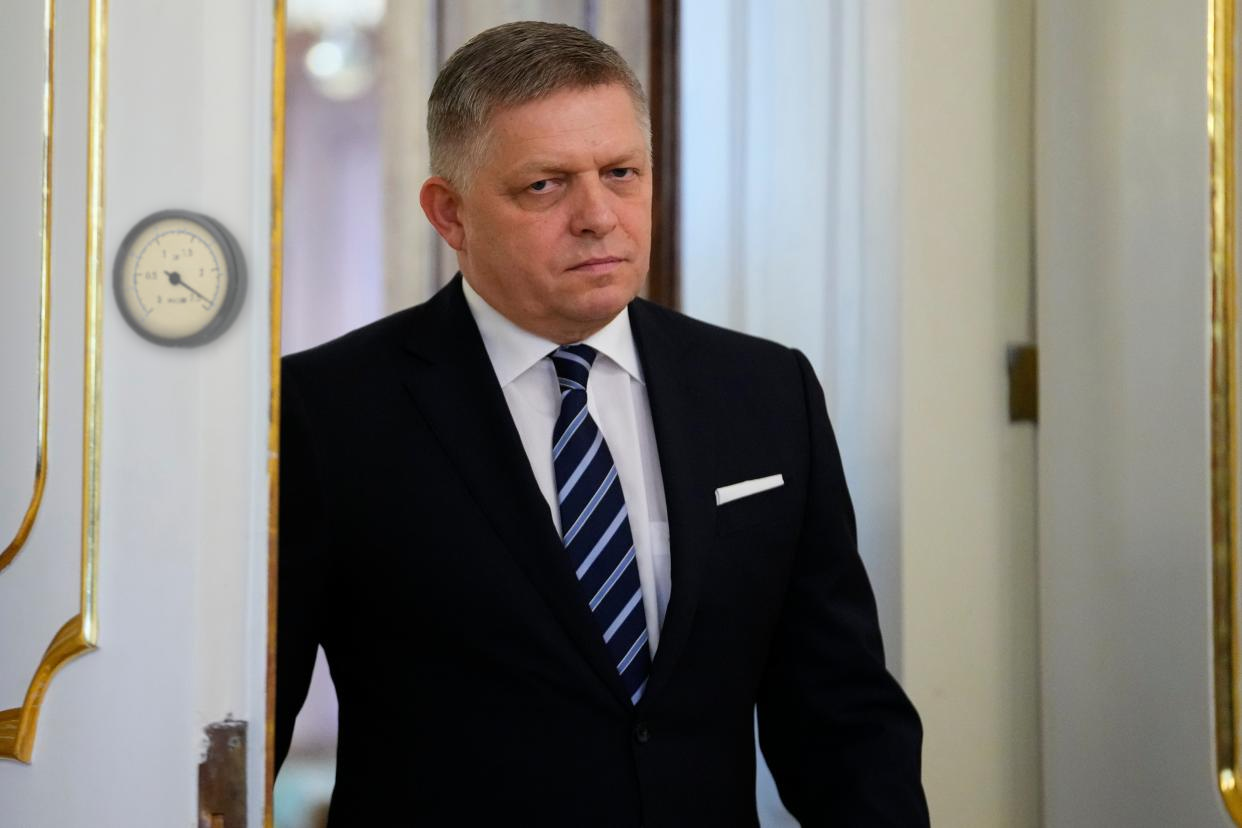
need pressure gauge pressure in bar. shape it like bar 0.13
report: bar 2.4
